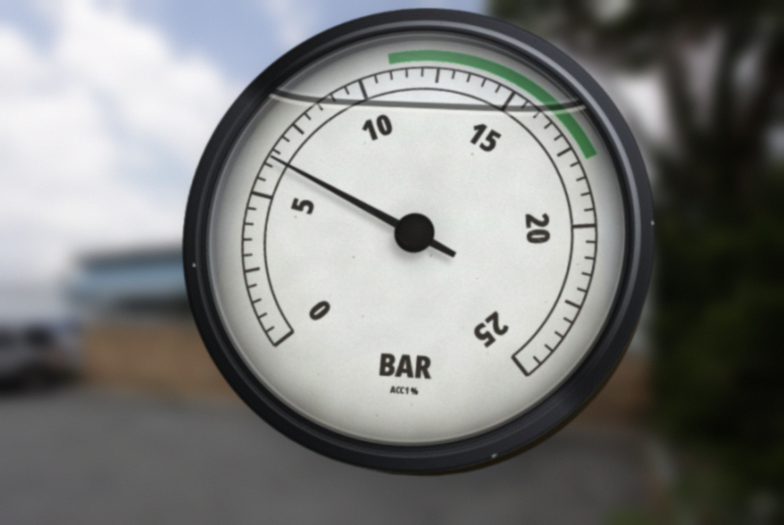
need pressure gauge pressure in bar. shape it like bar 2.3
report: bar 6.25
